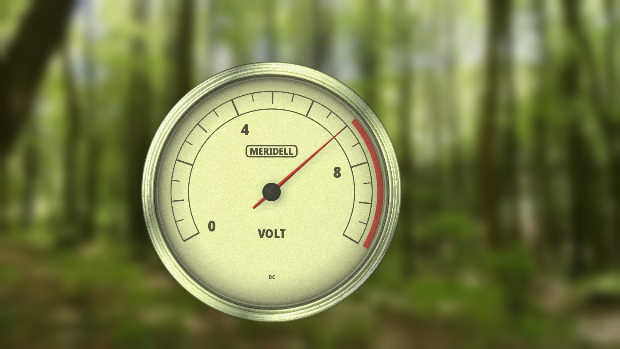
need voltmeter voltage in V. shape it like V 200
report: V 7
